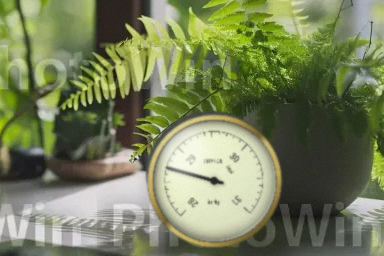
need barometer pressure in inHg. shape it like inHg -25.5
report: inHg 28.7
